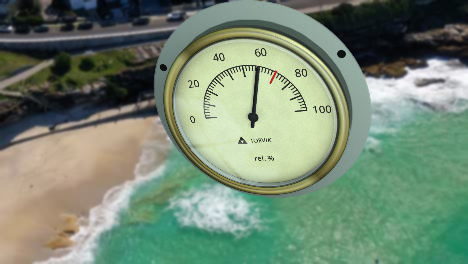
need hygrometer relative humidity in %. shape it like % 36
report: % 60
